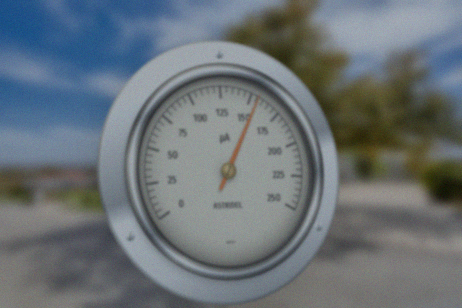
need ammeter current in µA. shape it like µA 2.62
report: µA 155
